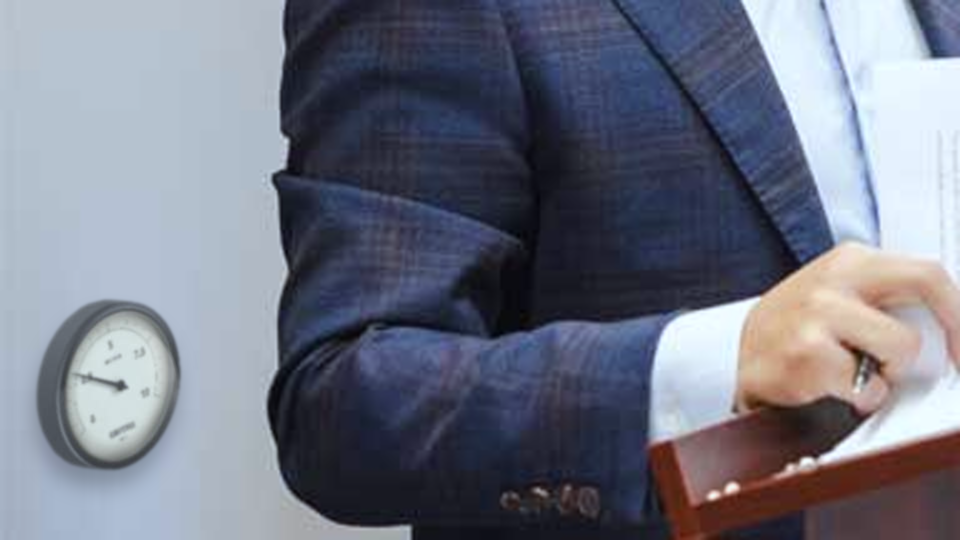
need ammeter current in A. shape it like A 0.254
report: A 2.5
